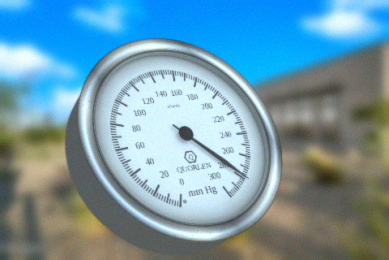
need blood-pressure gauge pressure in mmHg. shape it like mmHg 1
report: mmHg 280
